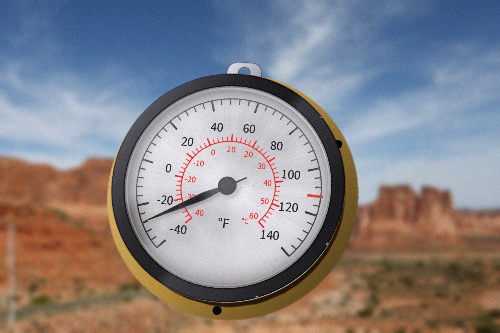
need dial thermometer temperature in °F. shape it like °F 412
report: °F -28
